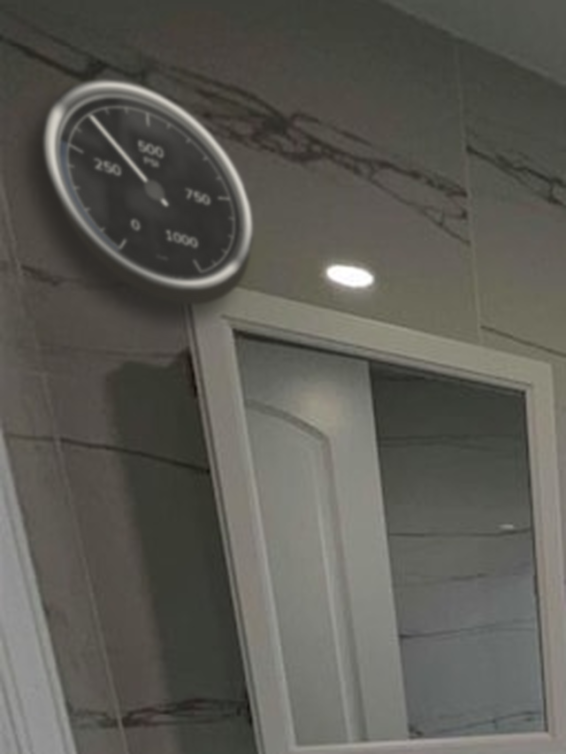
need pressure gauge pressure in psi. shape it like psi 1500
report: psi 350
